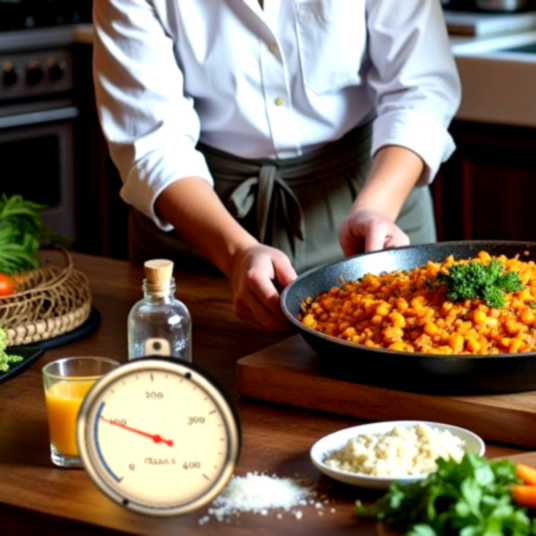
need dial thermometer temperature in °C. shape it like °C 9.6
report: °C 100
